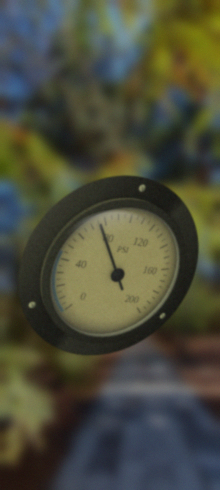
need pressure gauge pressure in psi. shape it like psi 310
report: psi 75
